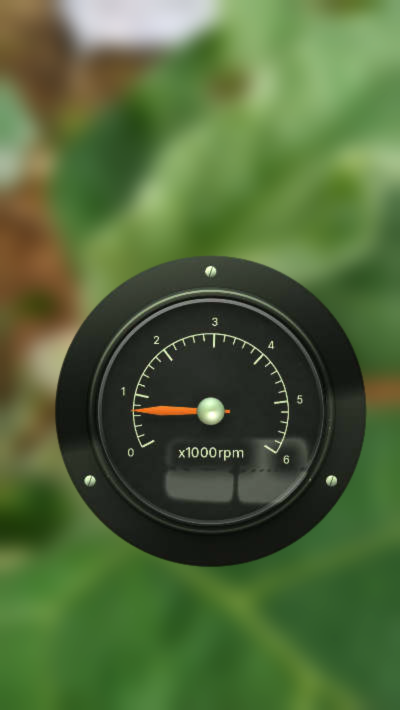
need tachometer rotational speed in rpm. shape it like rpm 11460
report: rpm 700
